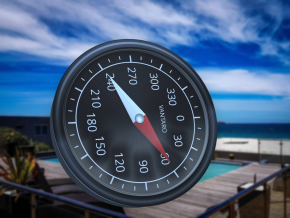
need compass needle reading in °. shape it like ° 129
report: ° 60
